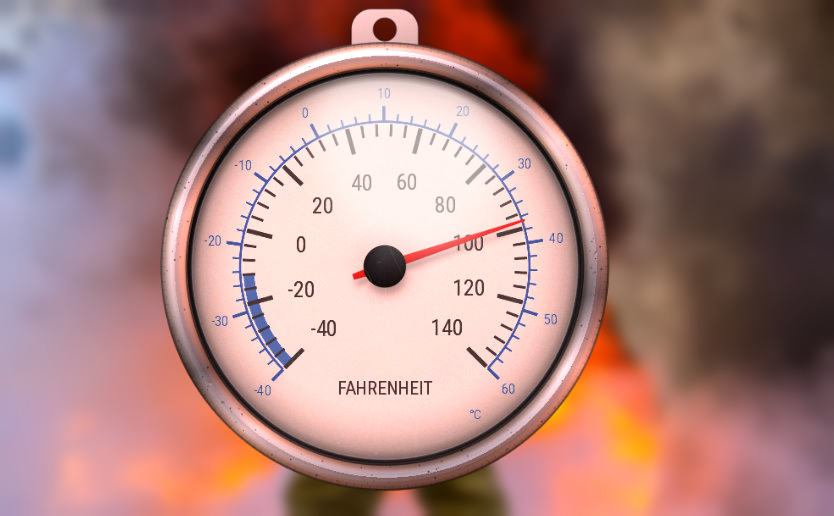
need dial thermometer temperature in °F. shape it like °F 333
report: °F 98
